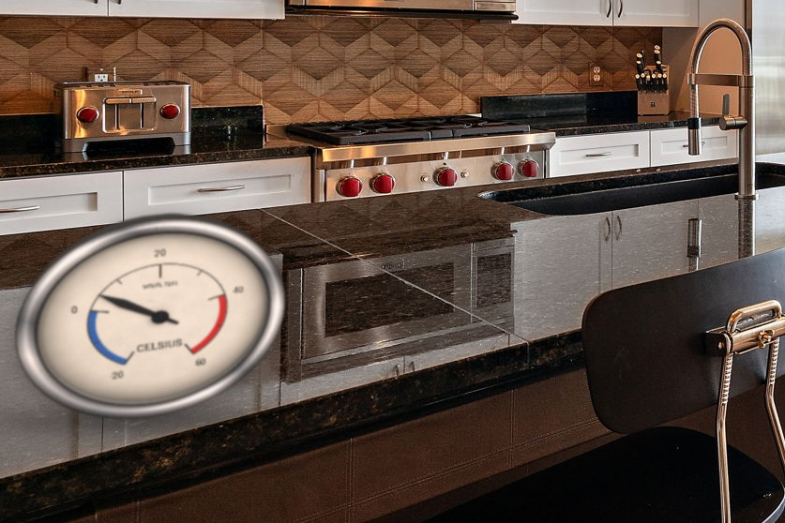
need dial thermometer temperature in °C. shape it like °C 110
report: °C 5
